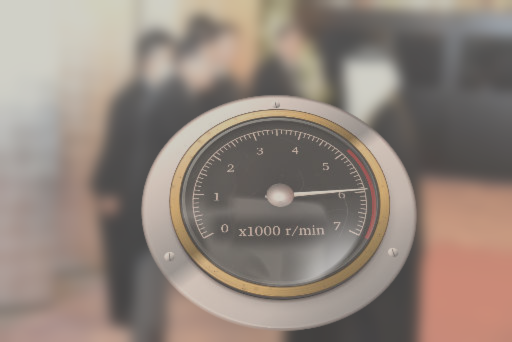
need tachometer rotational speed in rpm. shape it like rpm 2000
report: rpm 6000
